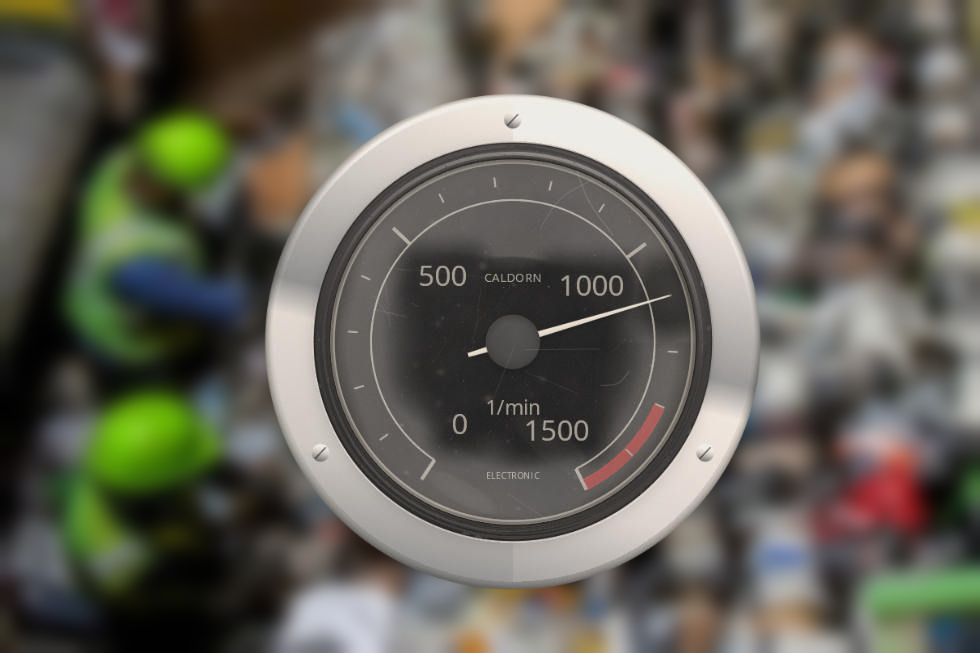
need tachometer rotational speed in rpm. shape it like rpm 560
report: rpm 1100
